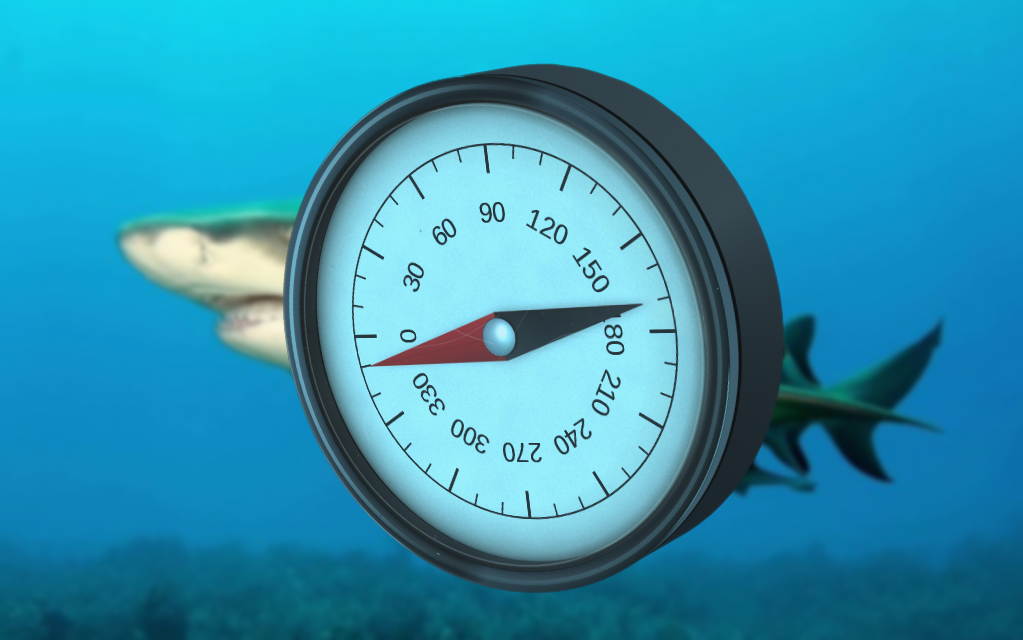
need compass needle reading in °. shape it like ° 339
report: ° 350
